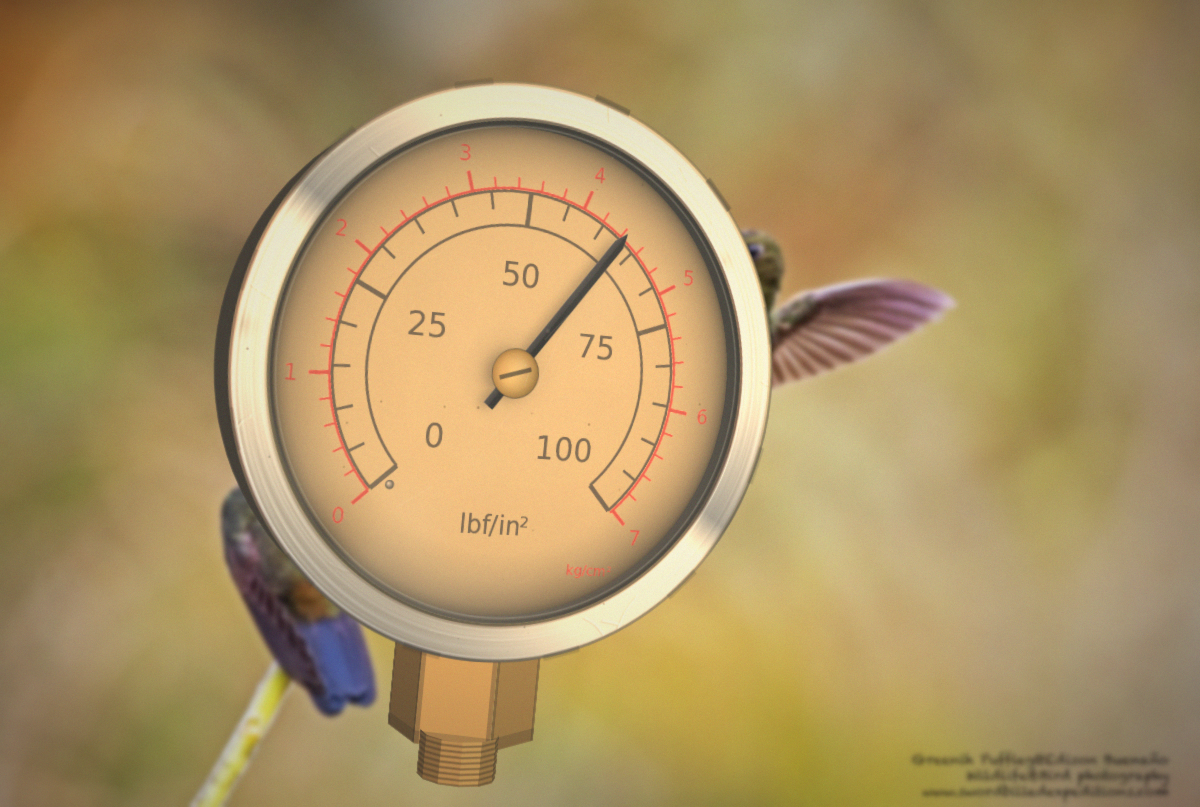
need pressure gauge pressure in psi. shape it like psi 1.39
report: psi 62.5
